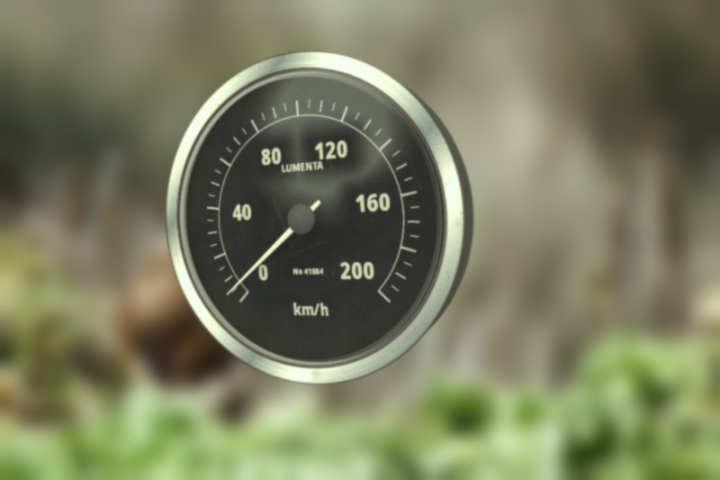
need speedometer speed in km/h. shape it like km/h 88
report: km/h 5
